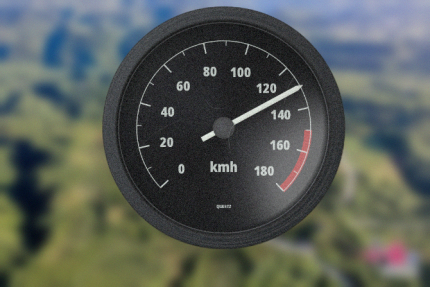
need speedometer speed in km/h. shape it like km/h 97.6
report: km/h 130
